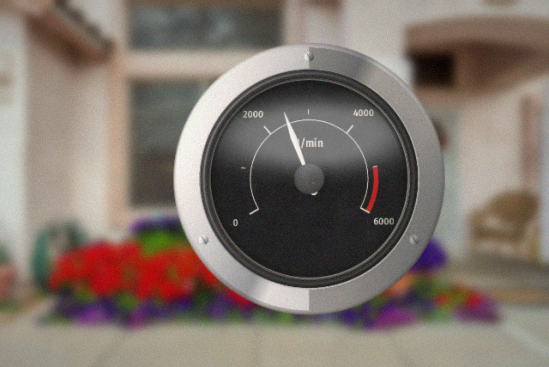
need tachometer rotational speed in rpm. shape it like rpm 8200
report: rpm 2500
